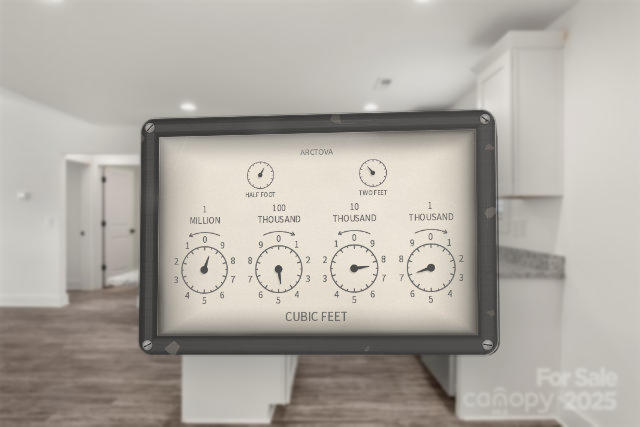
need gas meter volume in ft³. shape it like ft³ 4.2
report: ft³ 947700
